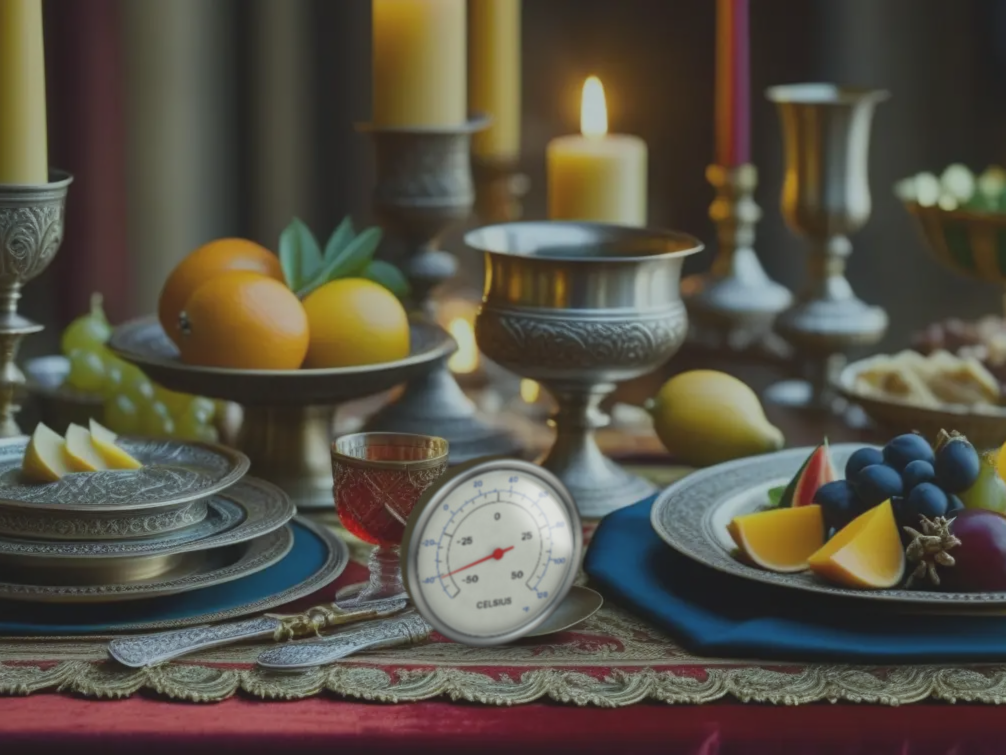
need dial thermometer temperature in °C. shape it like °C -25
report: °C -40
